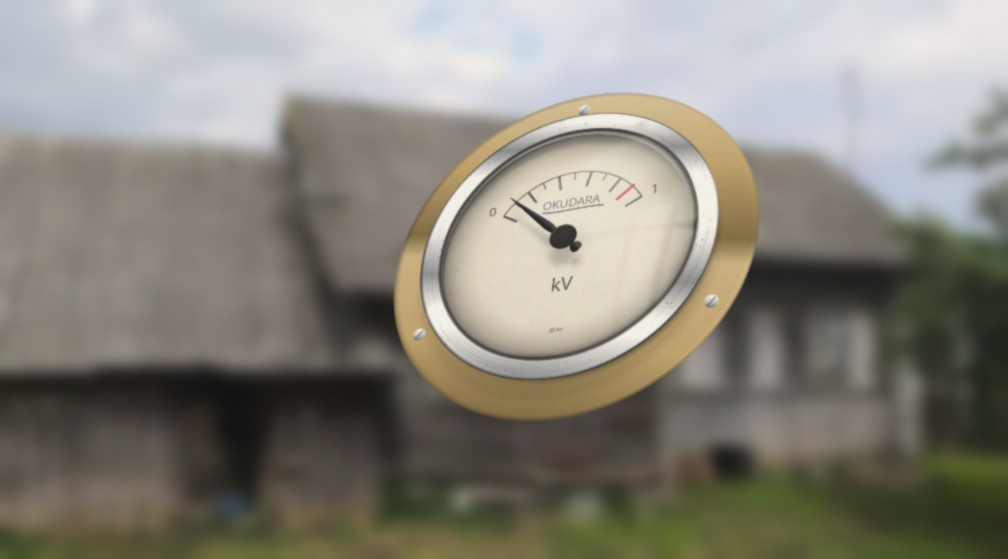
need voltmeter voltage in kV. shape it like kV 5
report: kV 0.1
